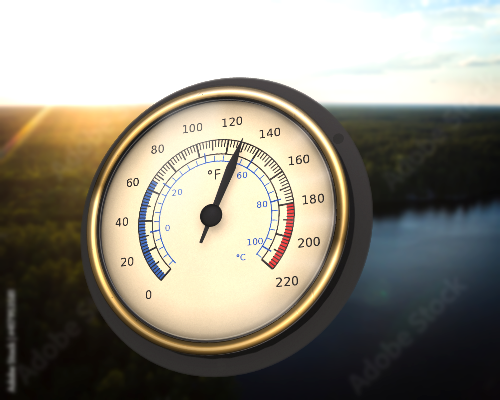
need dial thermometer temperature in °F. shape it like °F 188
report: °F 130
